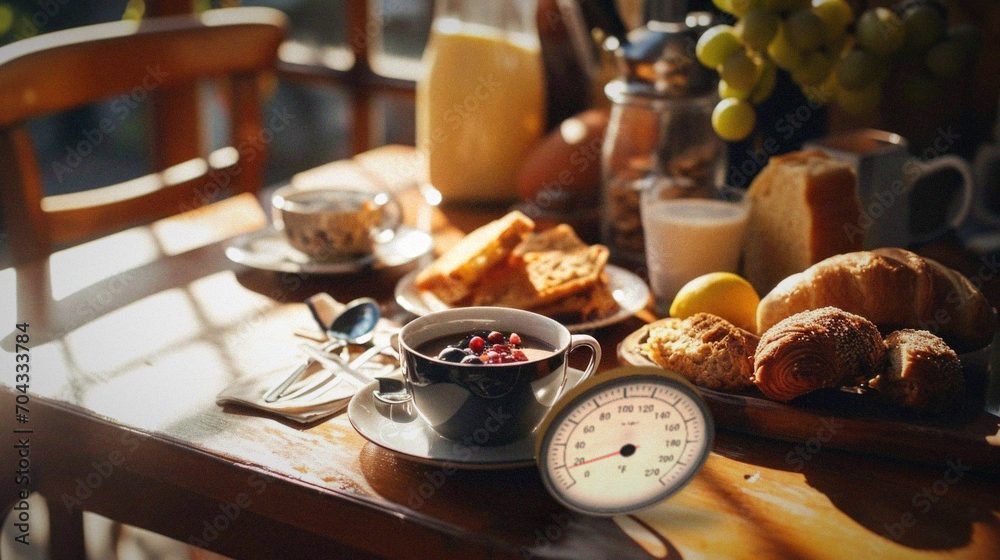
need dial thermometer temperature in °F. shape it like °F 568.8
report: °F 20
